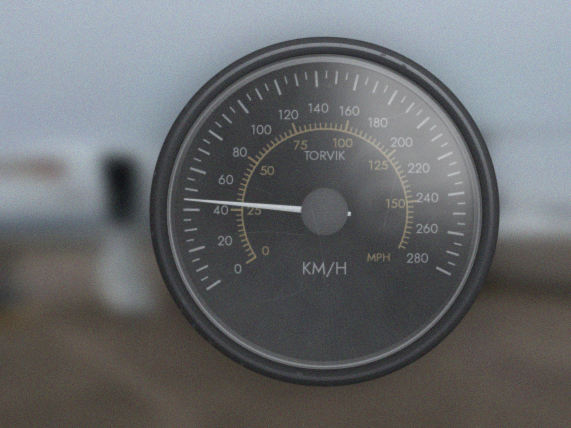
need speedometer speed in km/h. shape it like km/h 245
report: km/h 45
